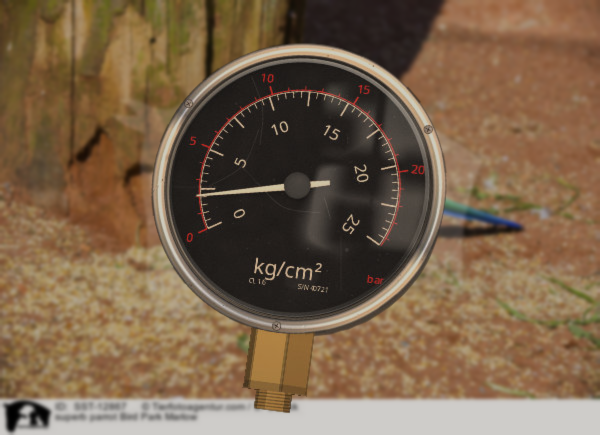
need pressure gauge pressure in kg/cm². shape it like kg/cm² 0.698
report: kg/cm² 2
